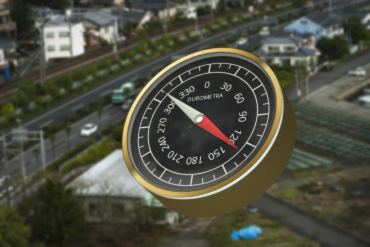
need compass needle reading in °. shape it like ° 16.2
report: ° 130
